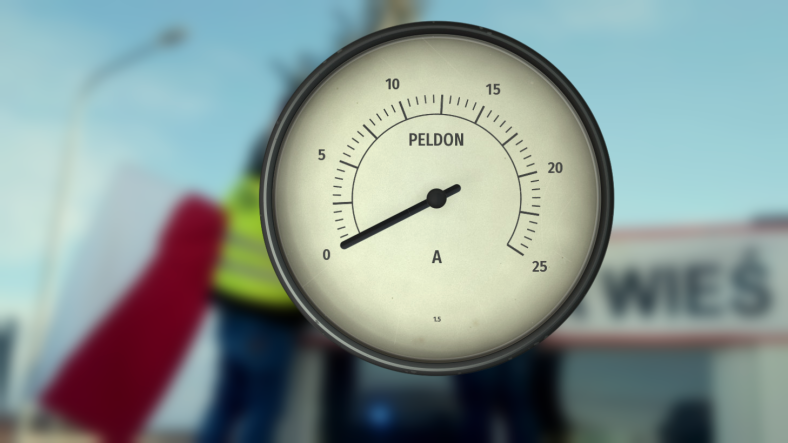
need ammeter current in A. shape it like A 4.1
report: A 0
